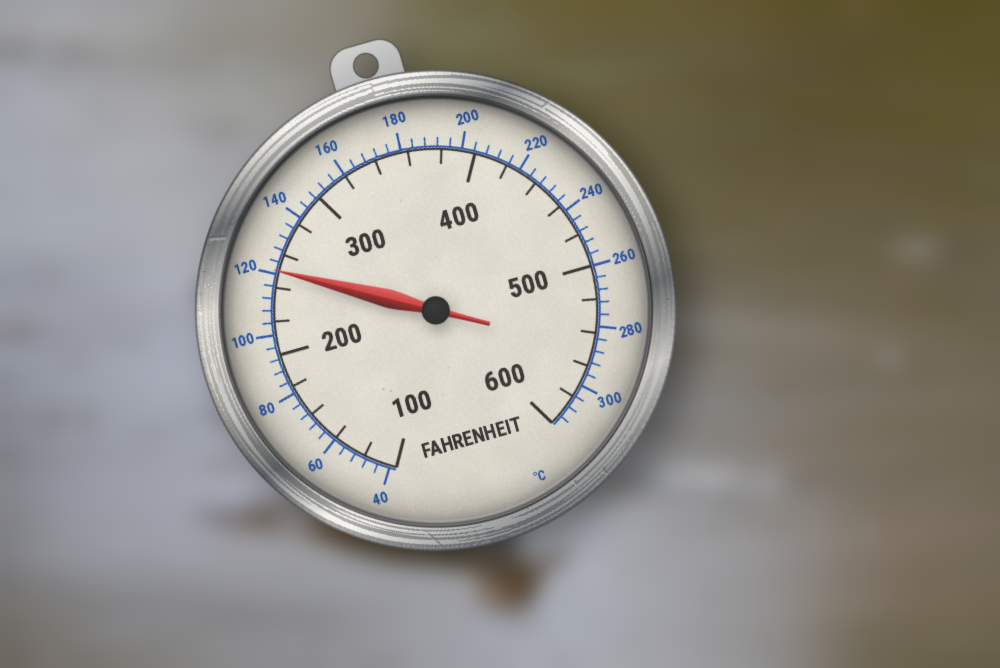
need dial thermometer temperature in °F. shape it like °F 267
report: °F 250
